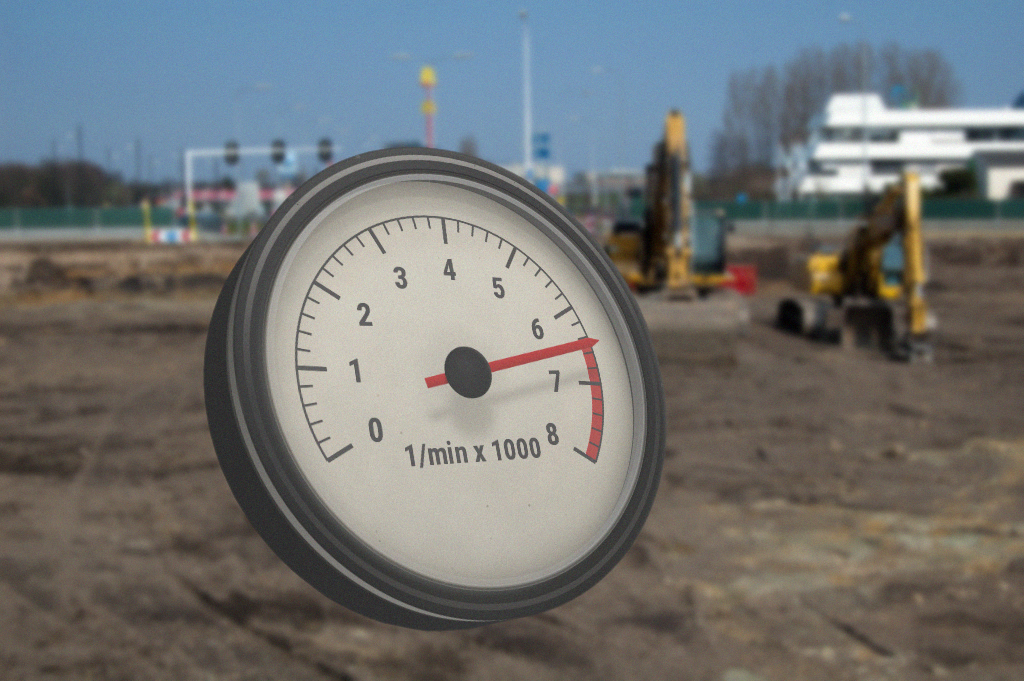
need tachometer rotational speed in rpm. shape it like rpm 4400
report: rpm 6500
